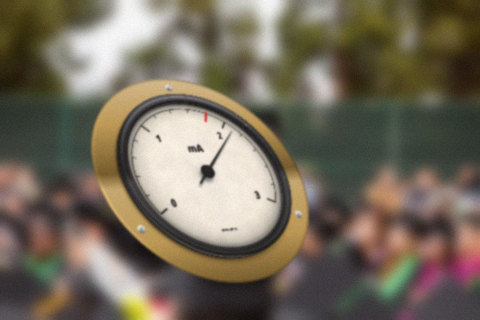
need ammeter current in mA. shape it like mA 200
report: mA 2.1
